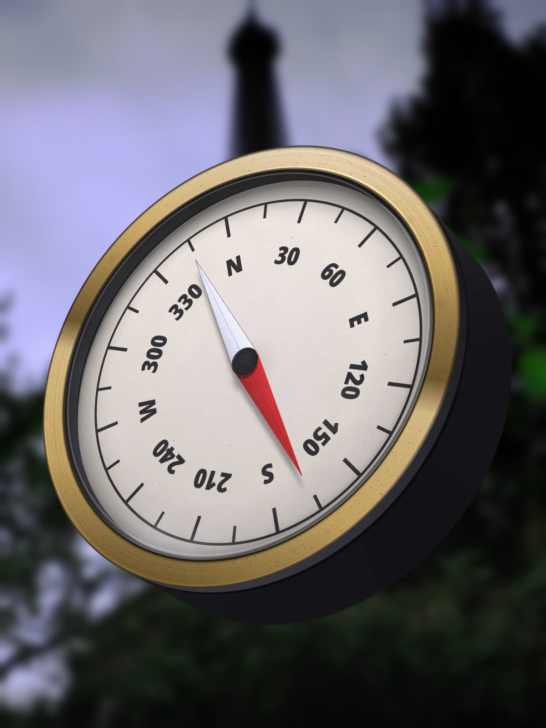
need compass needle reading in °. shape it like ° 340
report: ° 165
